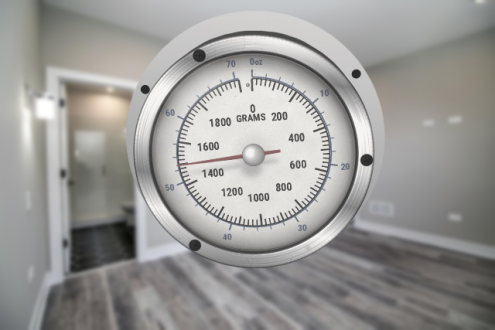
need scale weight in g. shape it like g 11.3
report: g 1500
